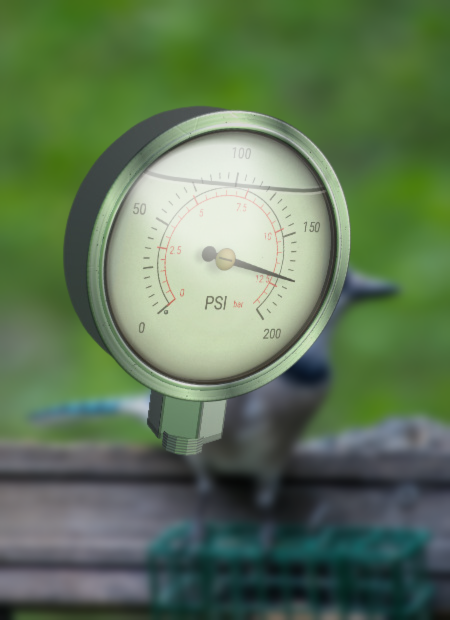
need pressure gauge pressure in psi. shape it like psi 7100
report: psi 175
